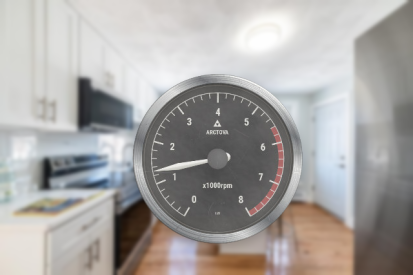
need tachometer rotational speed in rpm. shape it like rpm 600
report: rpm 1300
